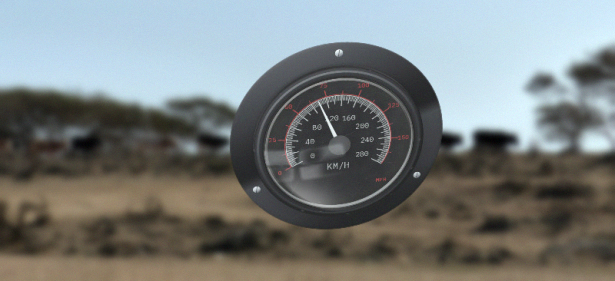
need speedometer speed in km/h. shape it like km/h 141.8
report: km/h 110
